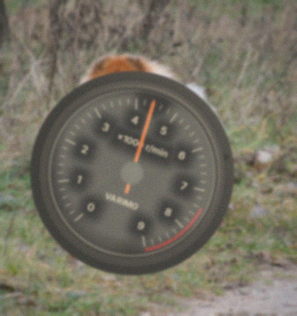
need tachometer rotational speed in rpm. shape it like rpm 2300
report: rpm 4400
